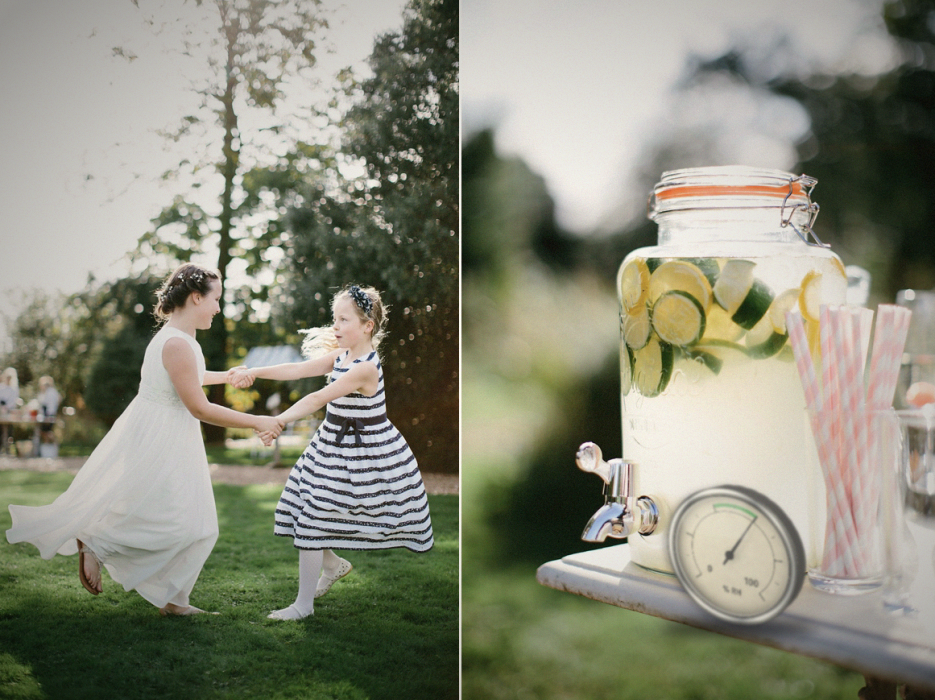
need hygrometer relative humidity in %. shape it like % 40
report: % 60
